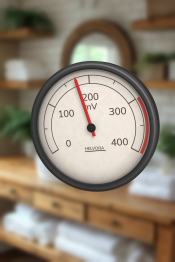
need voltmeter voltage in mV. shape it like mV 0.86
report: mV 175
